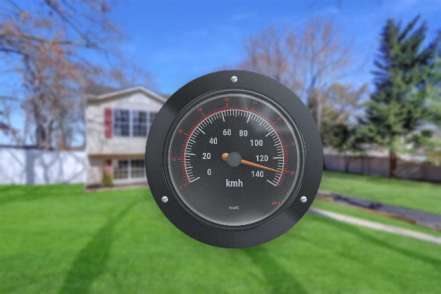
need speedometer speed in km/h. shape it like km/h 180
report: km/h 130
